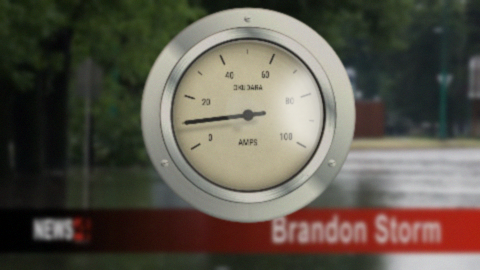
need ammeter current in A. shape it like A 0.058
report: A 10
